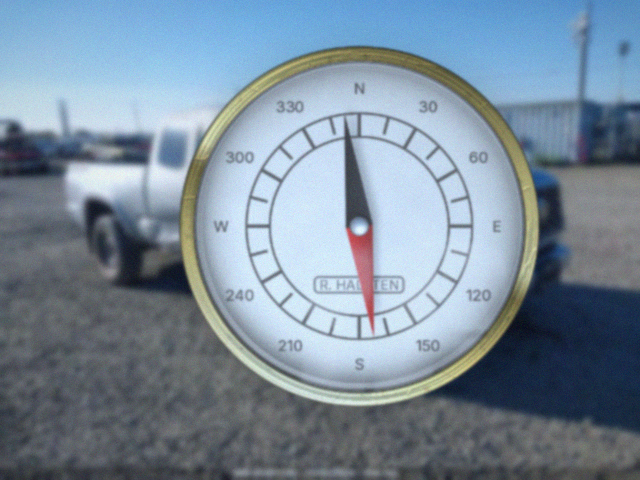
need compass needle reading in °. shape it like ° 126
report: ° 172.5
